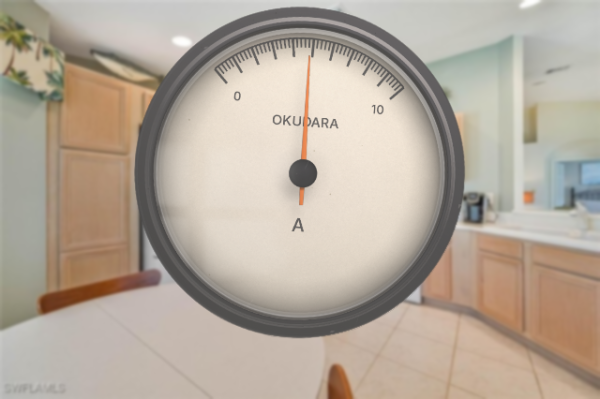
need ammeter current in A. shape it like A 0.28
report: A 4.8
